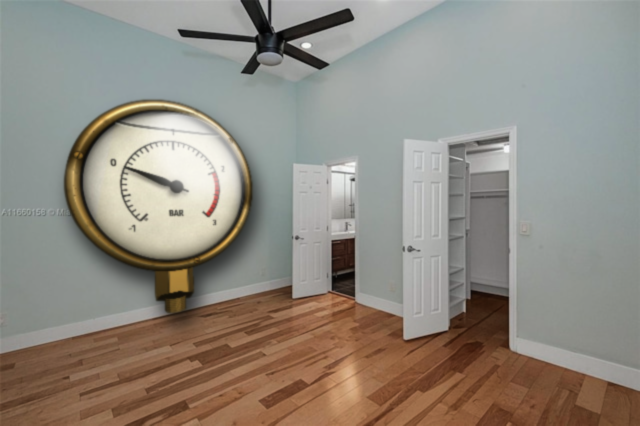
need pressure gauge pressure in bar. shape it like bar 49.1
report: bar 0
